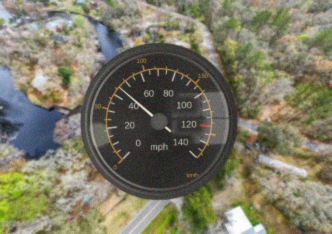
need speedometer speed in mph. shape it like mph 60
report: mph 45
